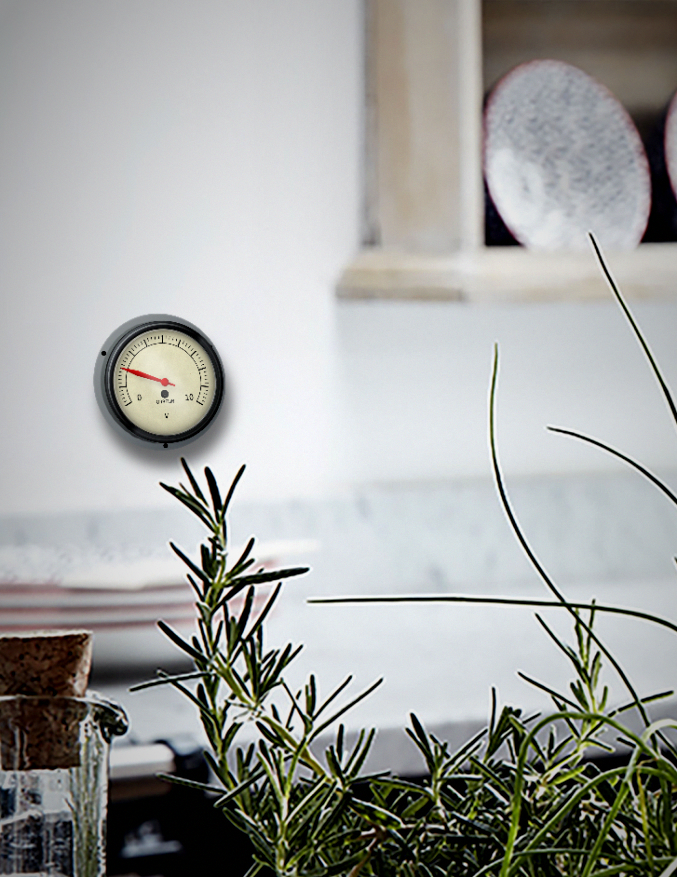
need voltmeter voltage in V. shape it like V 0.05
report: V 2
